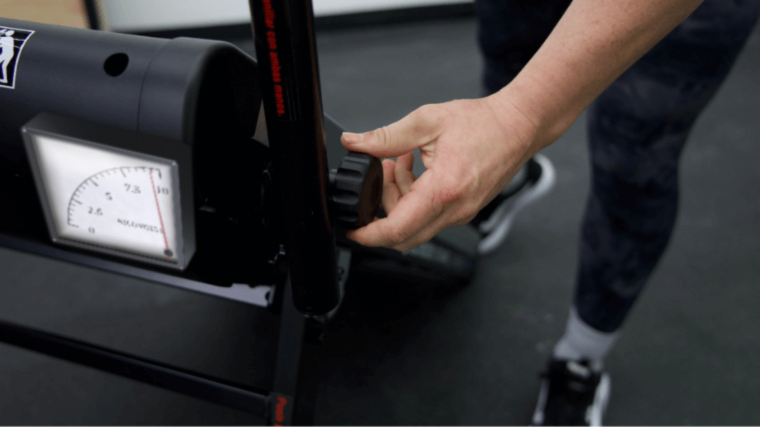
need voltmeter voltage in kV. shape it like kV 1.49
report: kV 9.5
